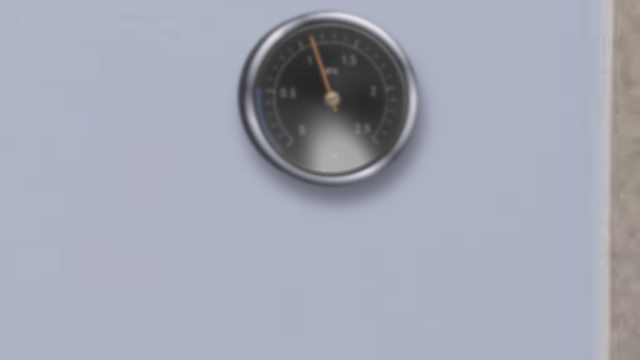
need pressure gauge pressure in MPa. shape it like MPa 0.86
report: MPa 1.1
